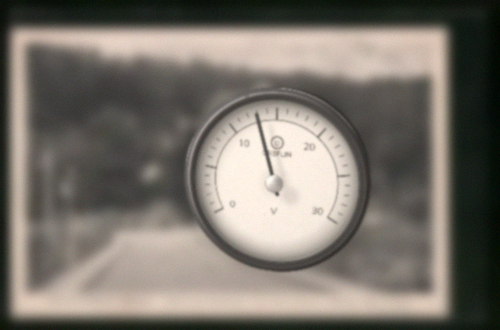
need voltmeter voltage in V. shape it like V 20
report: V 13
